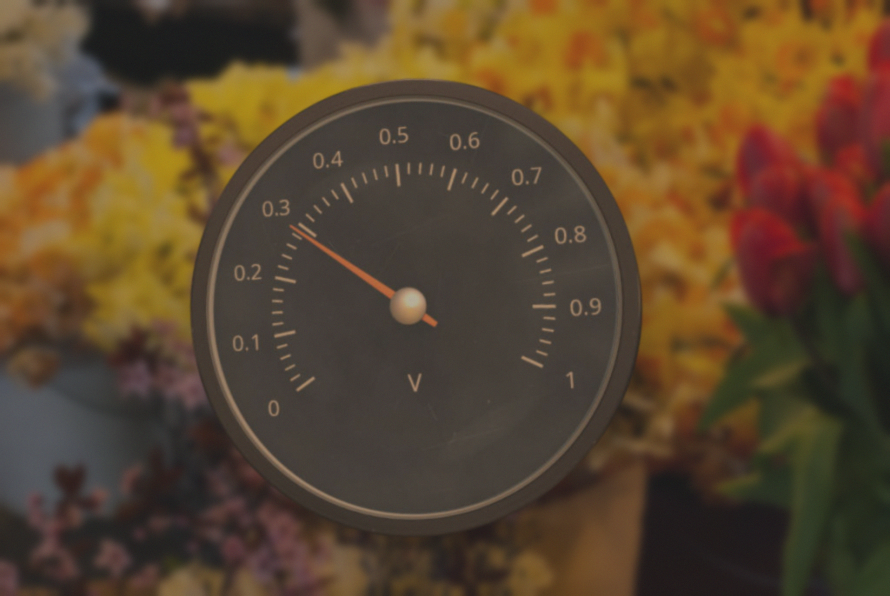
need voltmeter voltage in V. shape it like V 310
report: V 0.29
